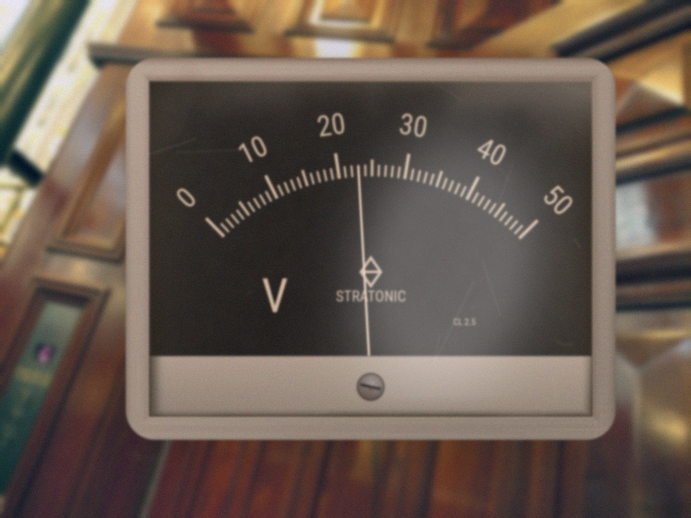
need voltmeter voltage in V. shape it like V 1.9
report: V 23
